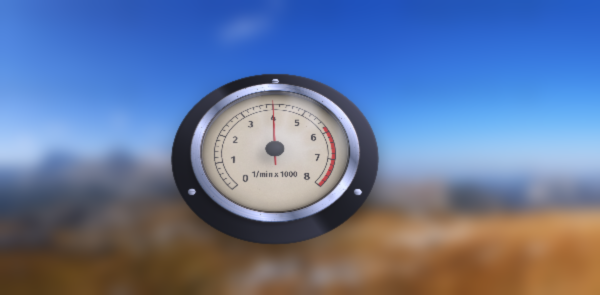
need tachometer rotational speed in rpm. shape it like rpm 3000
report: rpm 4000
